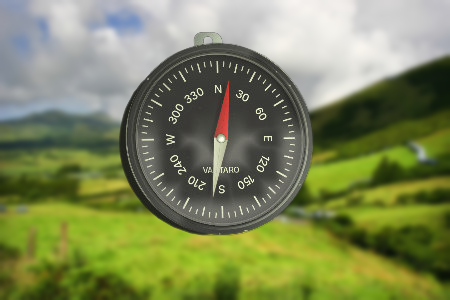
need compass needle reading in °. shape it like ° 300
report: ° 10
